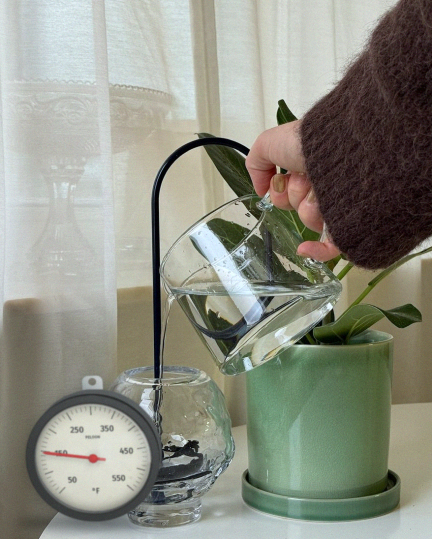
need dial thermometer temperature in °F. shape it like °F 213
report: °F 150
